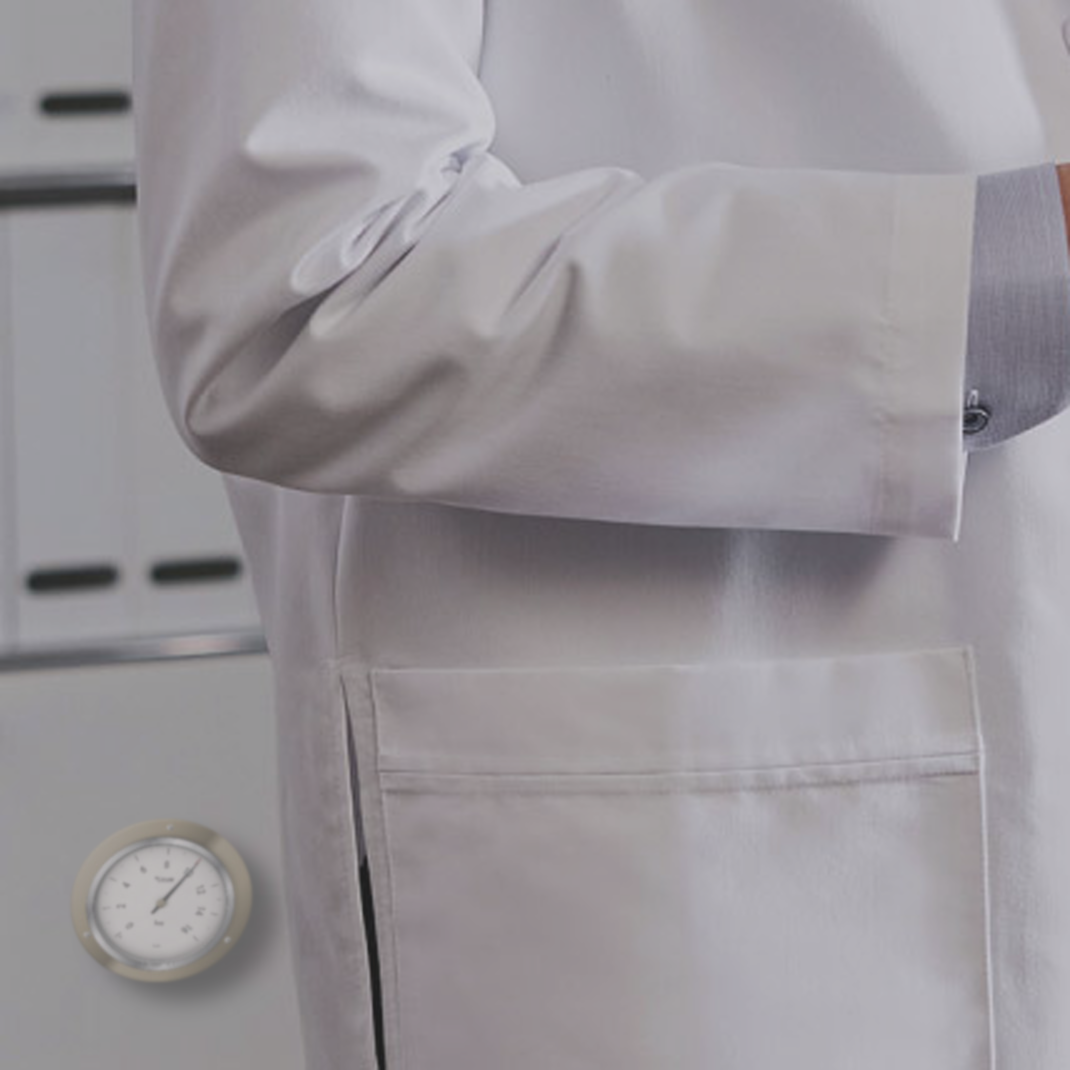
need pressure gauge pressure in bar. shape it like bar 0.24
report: bar 10
